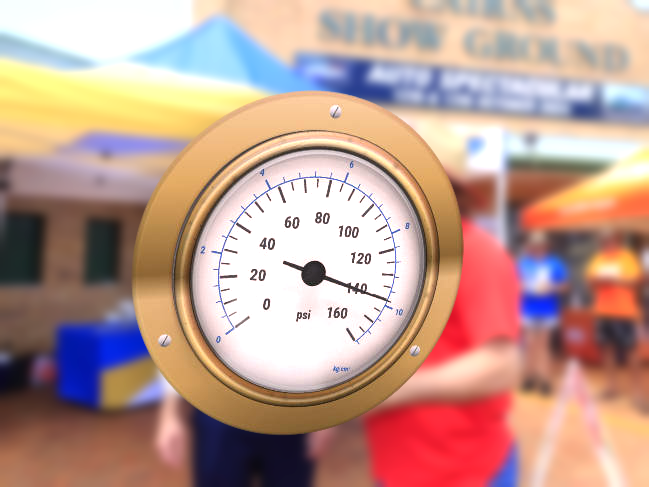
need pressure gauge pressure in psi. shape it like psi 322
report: psi 140
